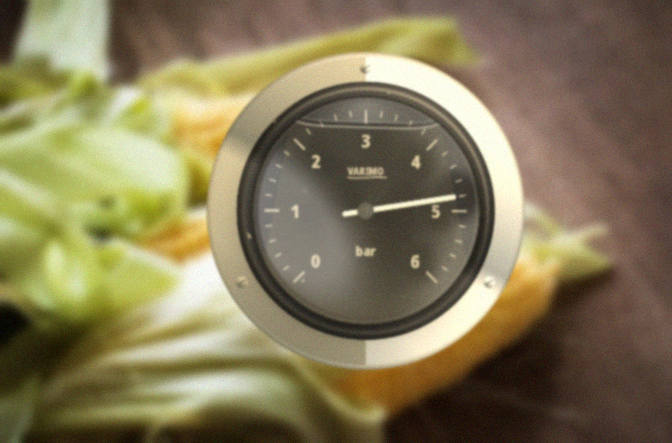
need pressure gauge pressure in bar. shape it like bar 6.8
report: bar 4.8
